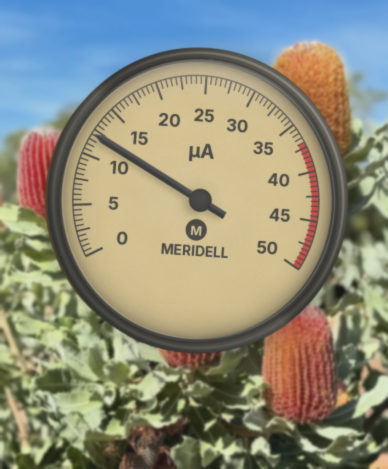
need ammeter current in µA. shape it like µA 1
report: µA 12
